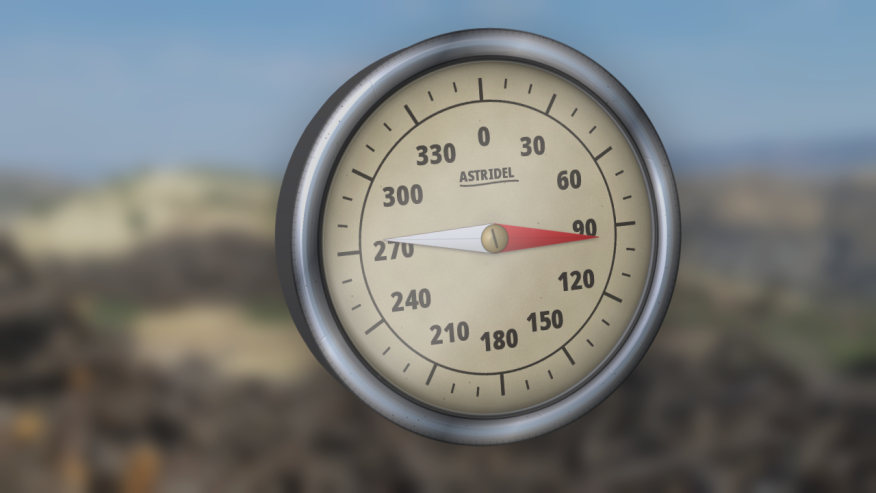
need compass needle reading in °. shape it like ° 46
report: ° 95
